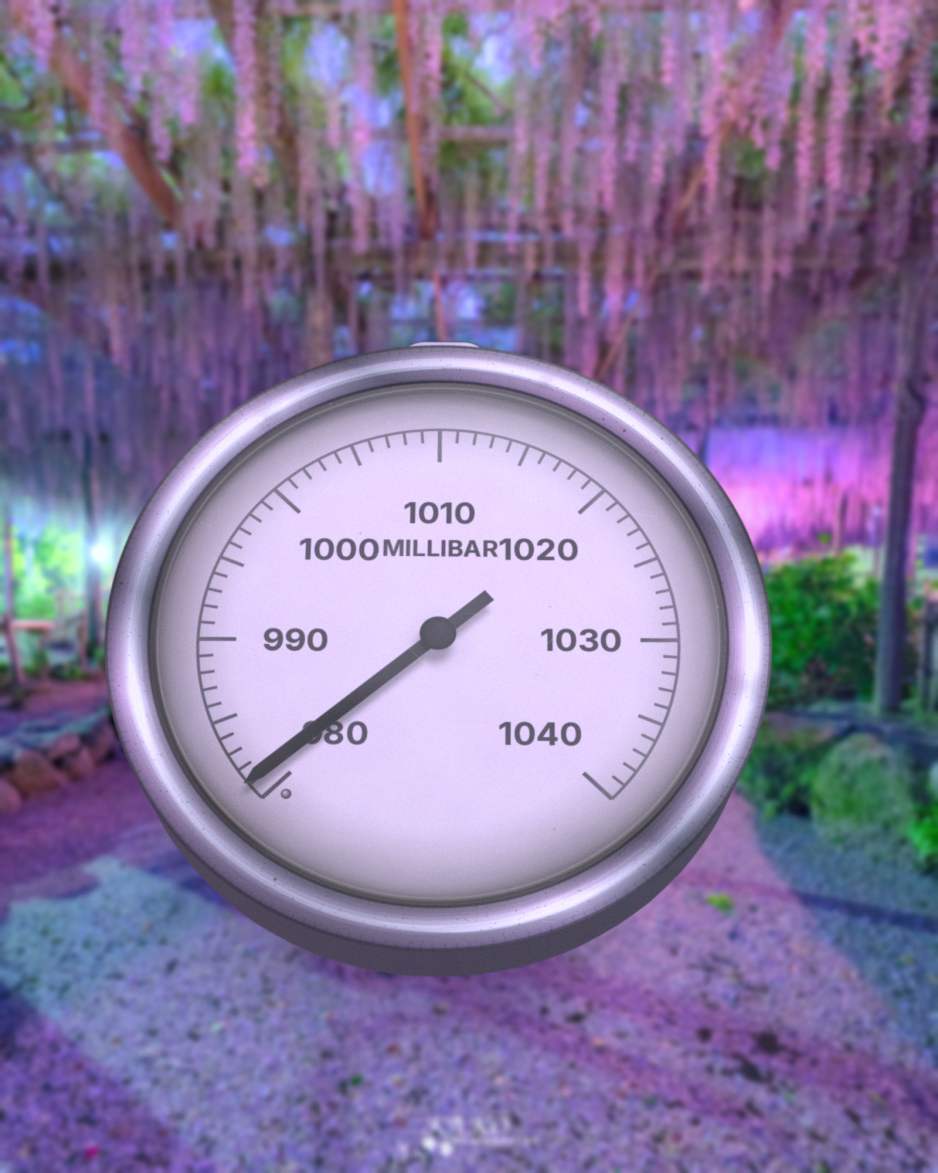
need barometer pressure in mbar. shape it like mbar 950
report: mbar 981
